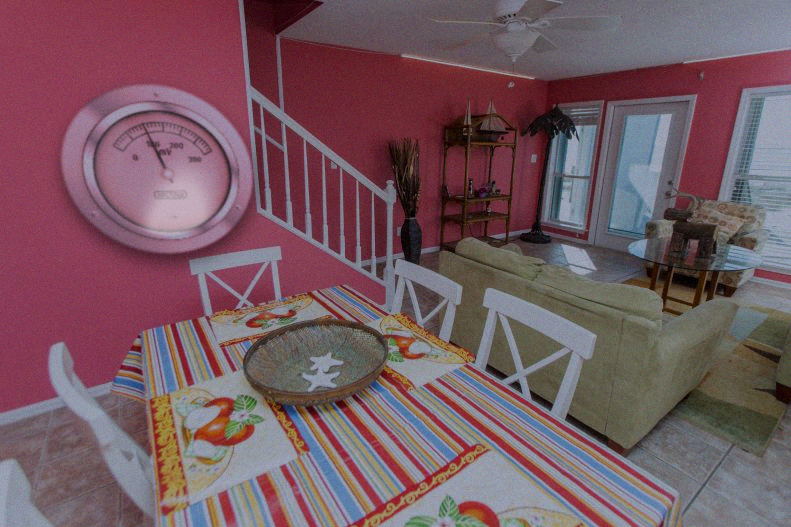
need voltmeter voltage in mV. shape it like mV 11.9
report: mV 100
